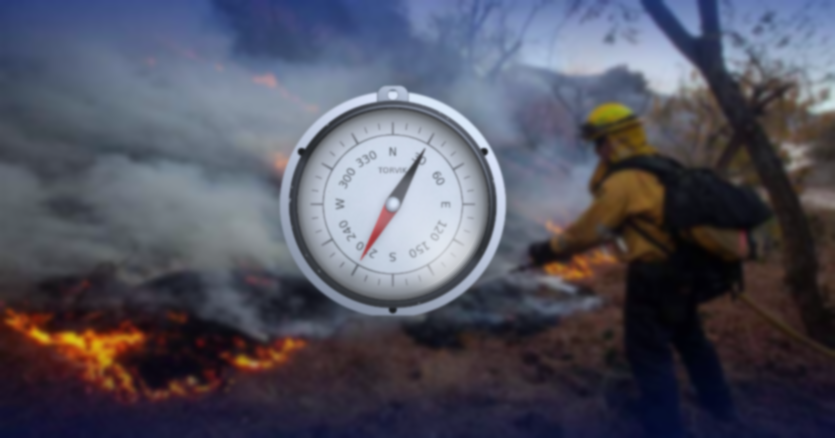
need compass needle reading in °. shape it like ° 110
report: ° 210
